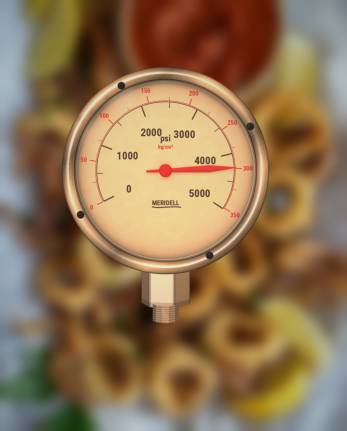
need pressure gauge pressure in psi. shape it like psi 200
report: psi 4250
